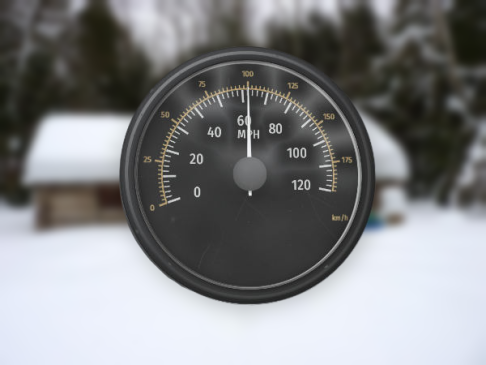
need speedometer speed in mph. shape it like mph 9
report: mph 62
